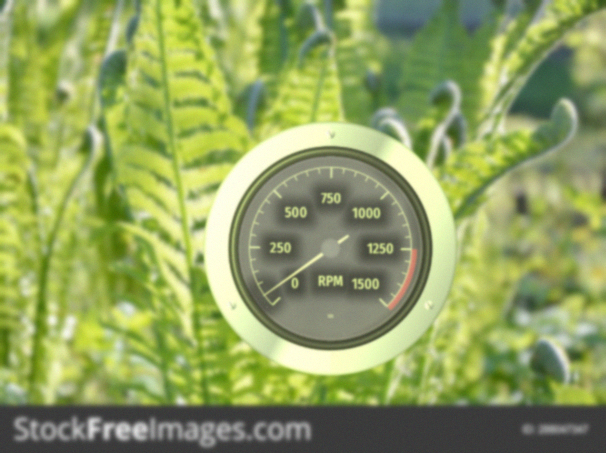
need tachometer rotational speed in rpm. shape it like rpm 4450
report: rpm 50
